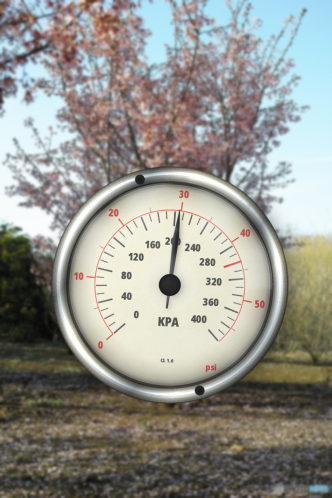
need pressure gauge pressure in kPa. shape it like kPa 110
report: kPa 205
